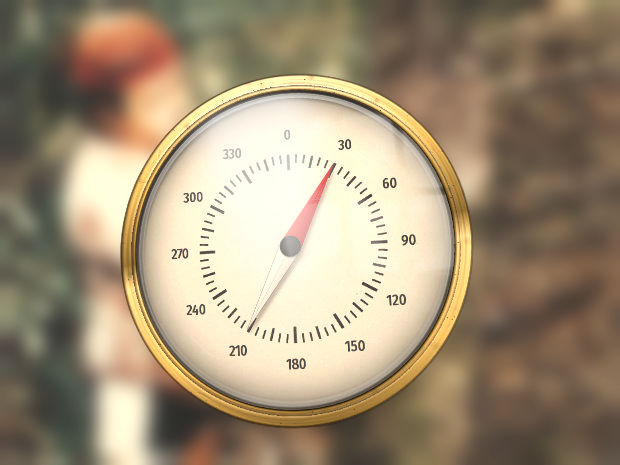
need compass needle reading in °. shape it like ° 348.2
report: ° 30
